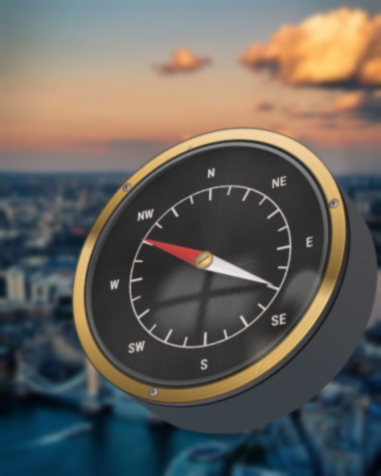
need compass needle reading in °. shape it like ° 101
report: ° 300
